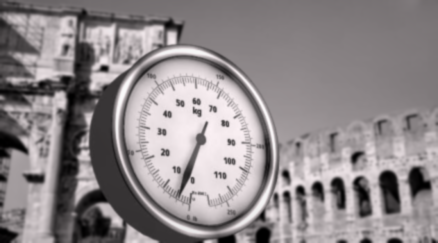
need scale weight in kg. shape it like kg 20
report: kg 5
